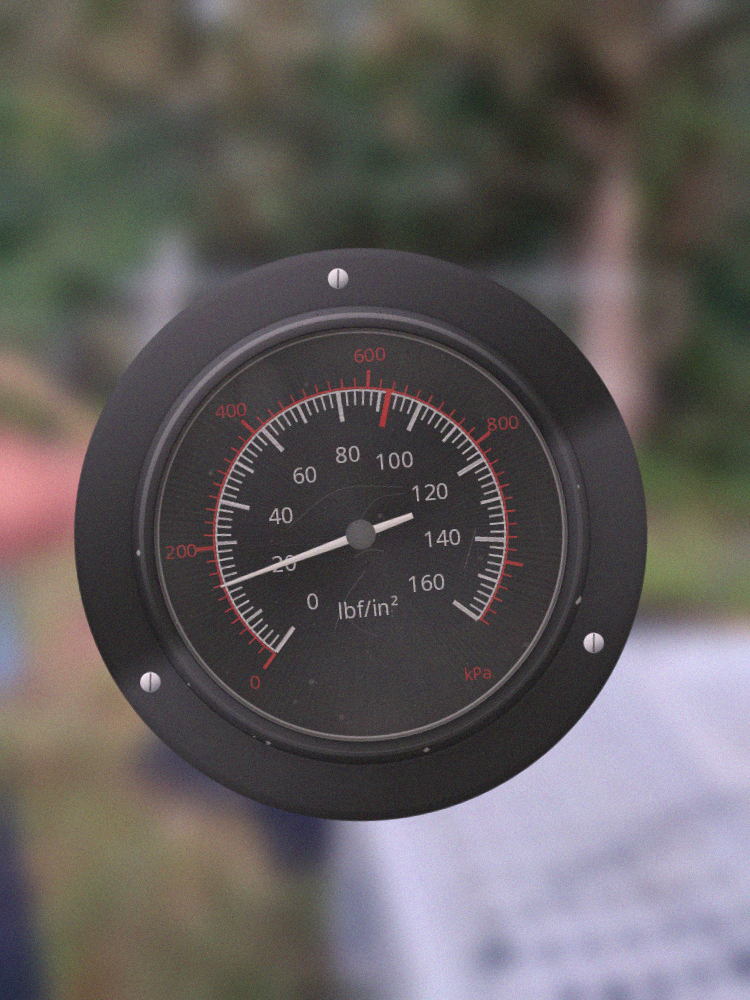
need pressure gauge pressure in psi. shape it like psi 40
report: psi 20
